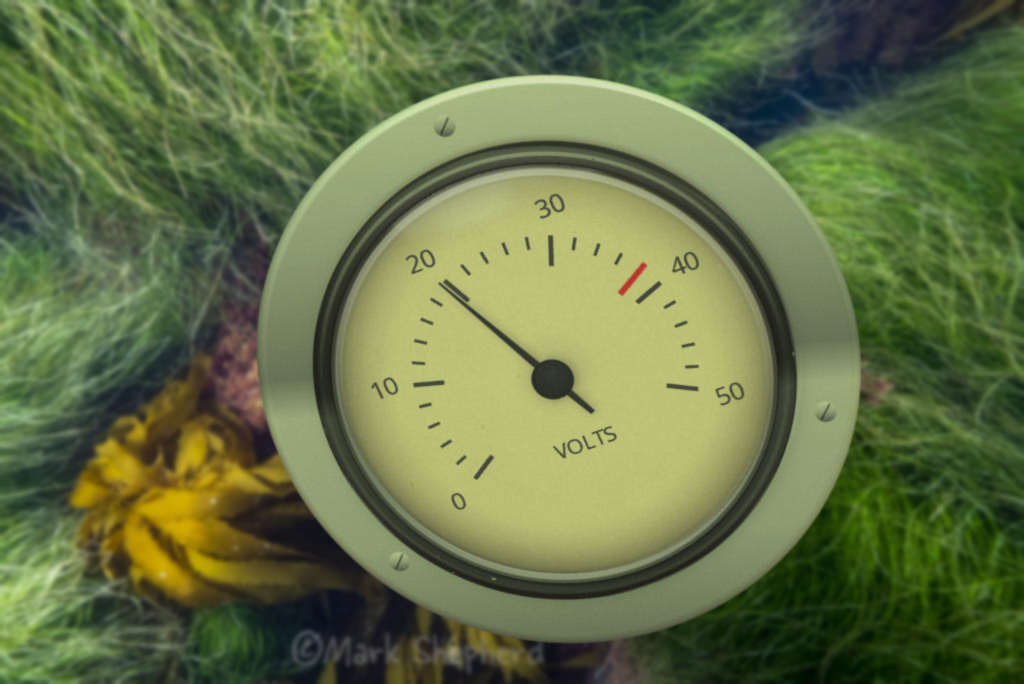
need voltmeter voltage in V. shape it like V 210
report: V 20
